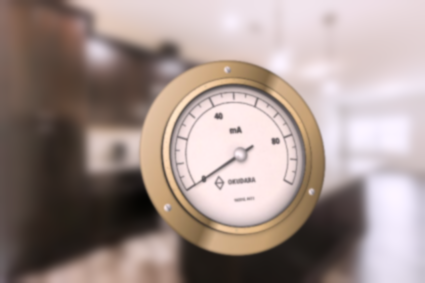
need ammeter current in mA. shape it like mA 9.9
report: mA 0
